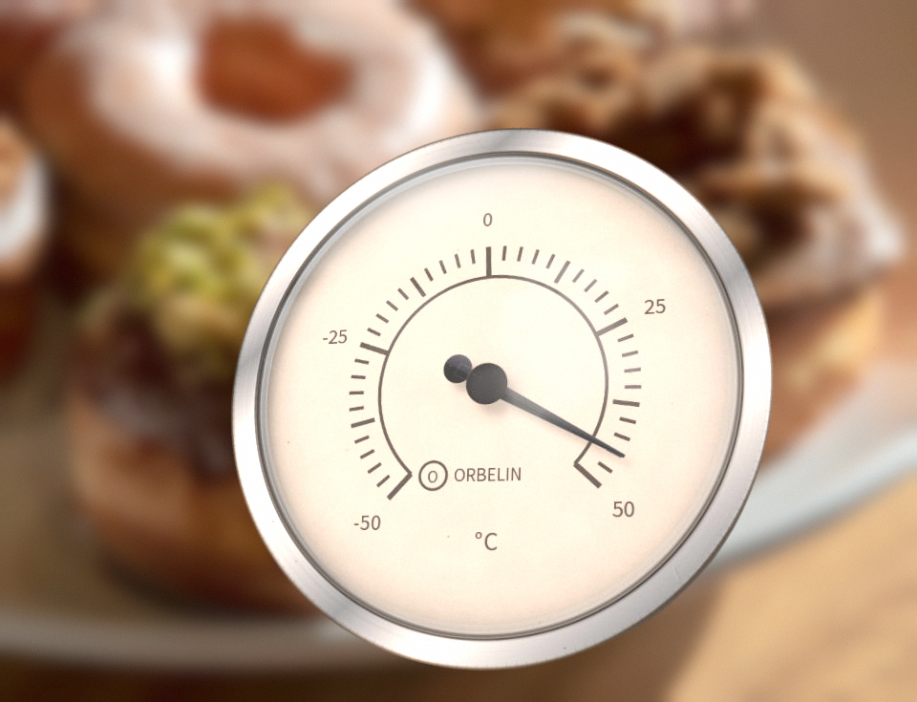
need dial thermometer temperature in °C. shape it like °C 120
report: °C 45
